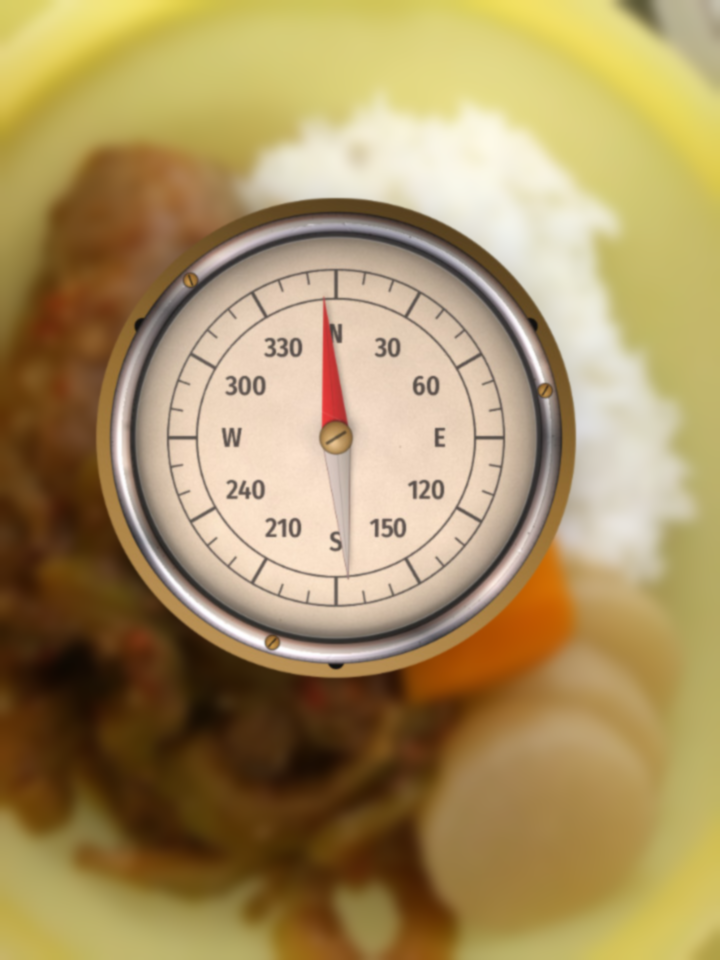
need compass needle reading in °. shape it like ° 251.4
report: ° 355
